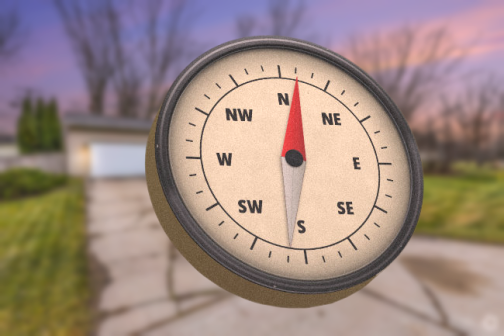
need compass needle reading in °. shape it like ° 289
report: ° 10
